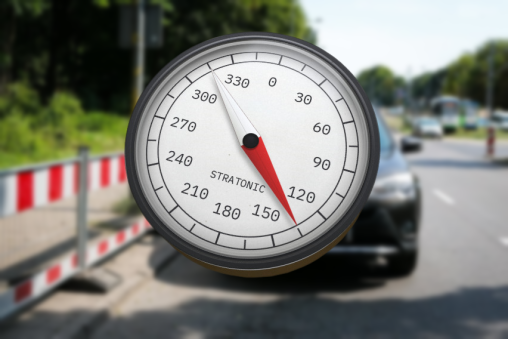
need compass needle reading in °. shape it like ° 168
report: ° 135
